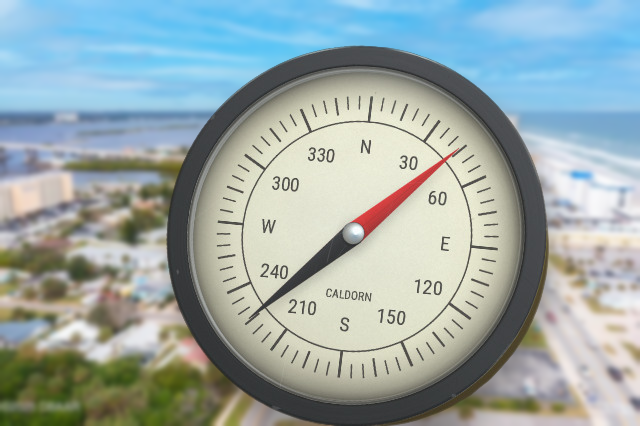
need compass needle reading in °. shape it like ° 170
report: ° 45
